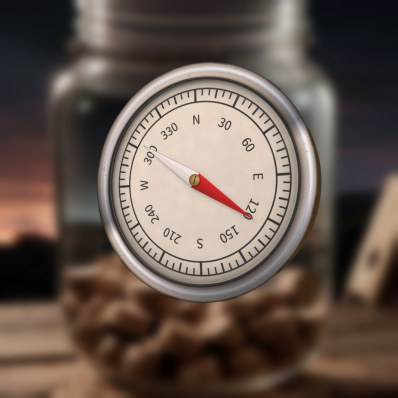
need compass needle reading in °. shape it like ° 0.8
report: ° 125
